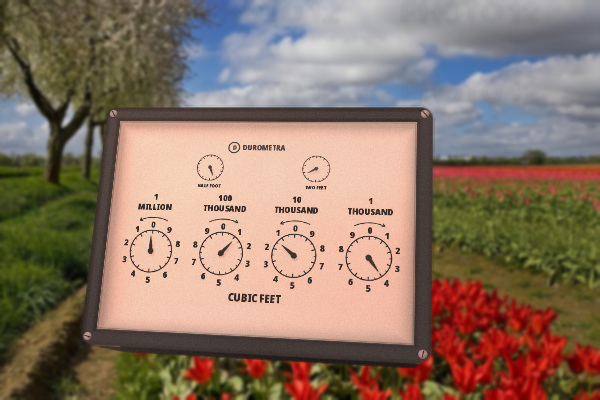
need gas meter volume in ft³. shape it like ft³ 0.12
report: ft³ 11400
